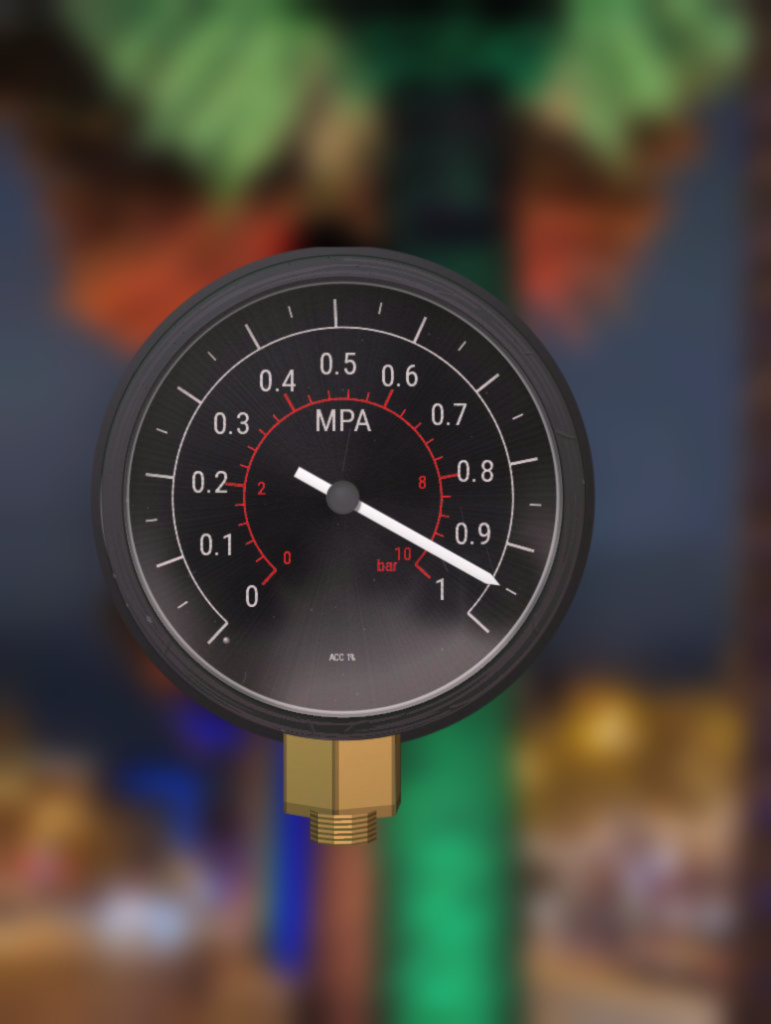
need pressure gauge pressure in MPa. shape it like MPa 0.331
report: MPa 0.95
